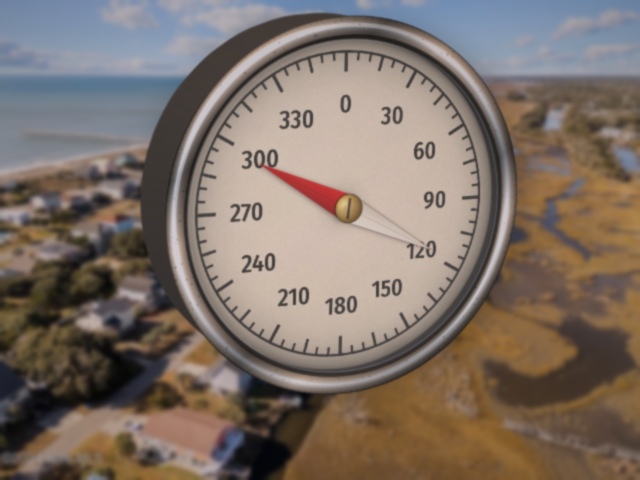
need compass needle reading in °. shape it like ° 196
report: ° 297.5
